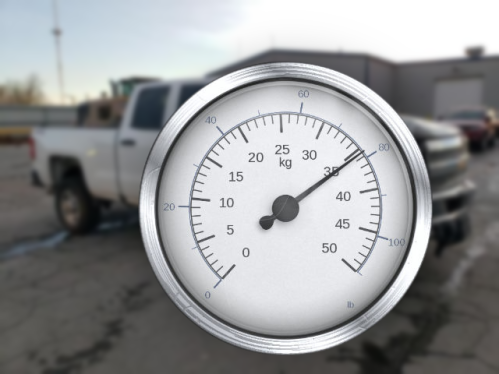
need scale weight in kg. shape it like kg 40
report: kg 35.5
